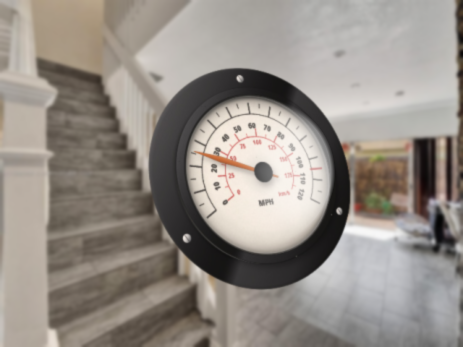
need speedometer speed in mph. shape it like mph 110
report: mph 25
